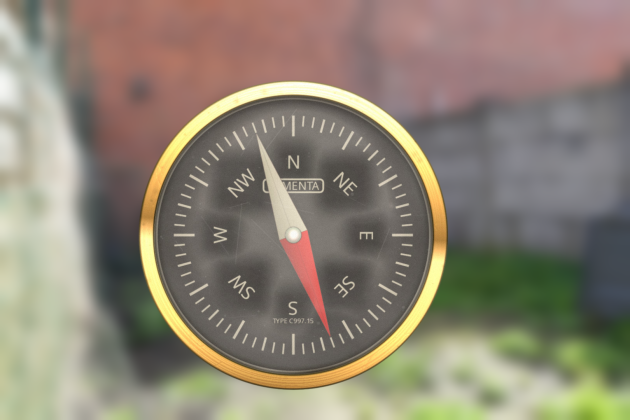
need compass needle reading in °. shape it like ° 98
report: ° 160
